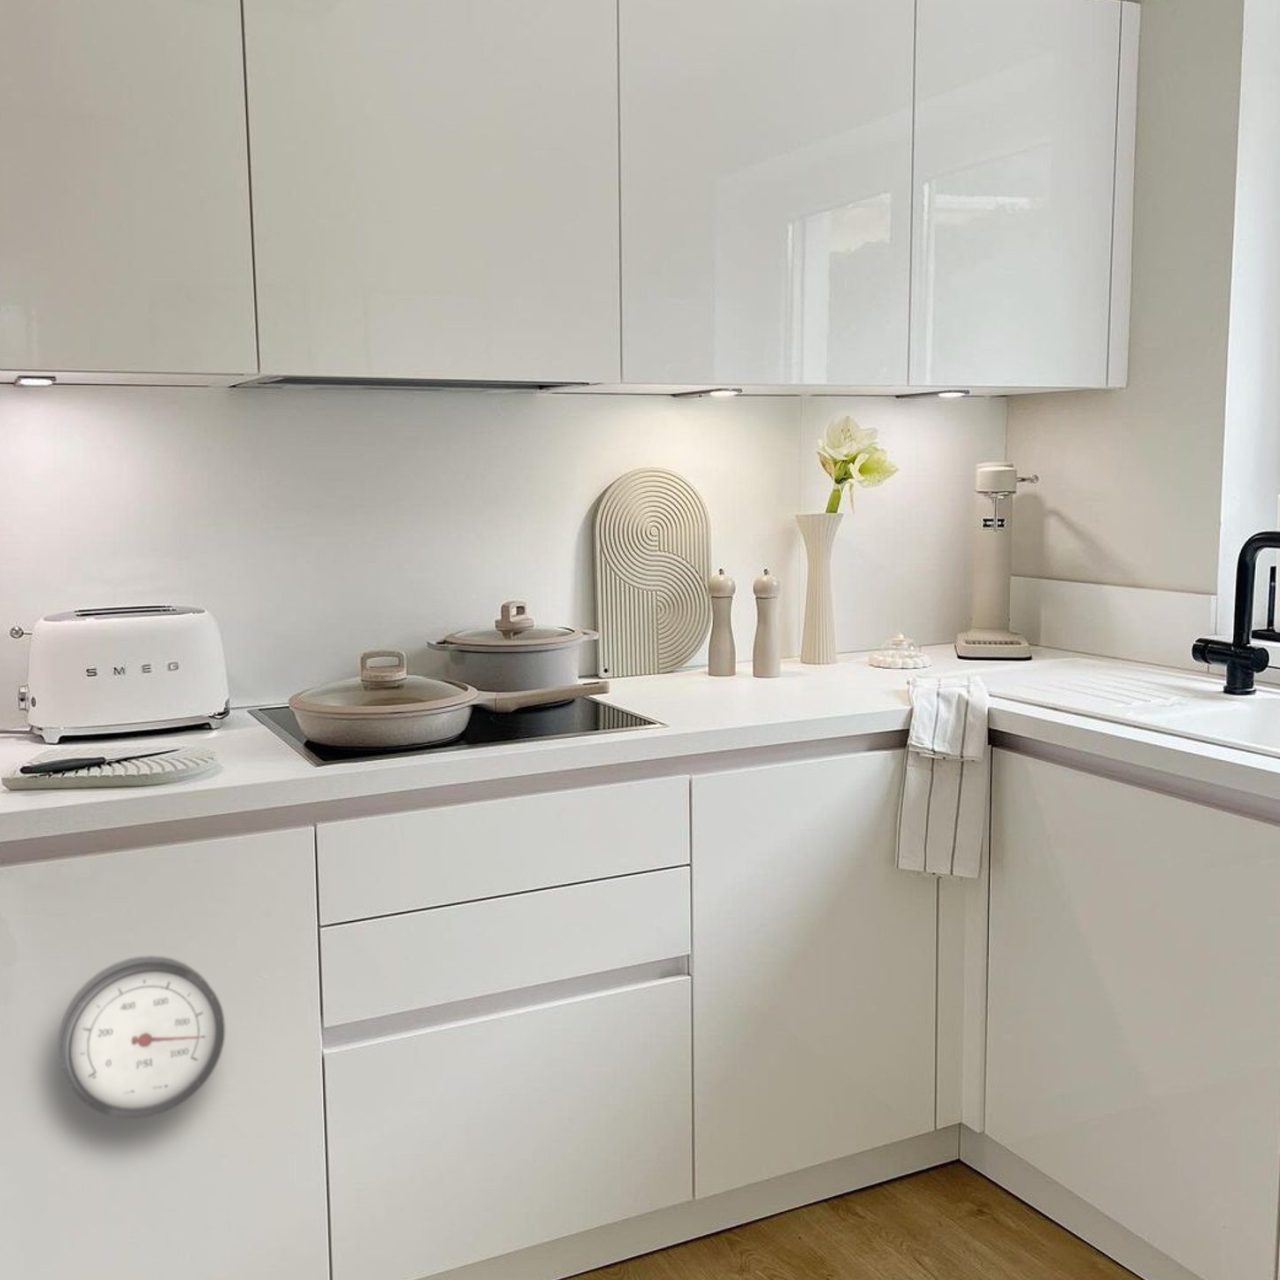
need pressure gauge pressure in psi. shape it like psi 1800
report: psi 900
